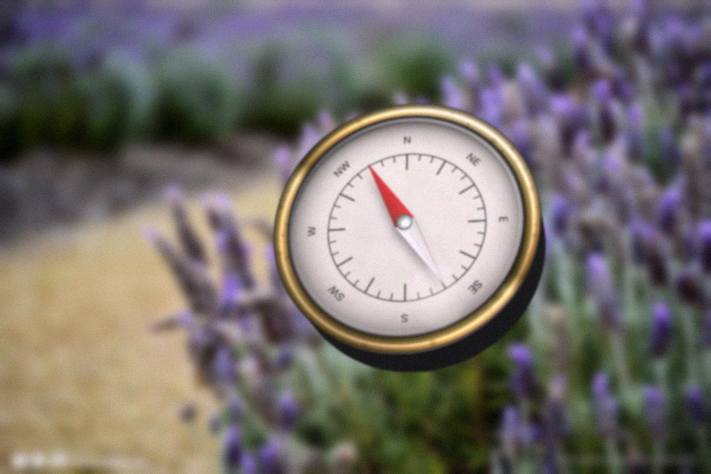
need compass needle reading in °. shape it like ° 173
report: ° 330
